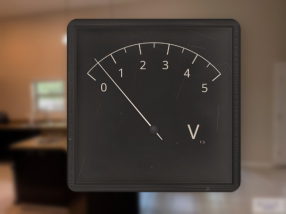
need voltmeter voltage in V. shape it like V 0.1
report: V 0.5
